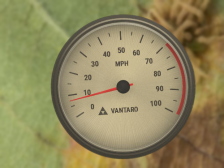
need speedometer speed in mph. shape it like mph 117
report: mph 7.5
